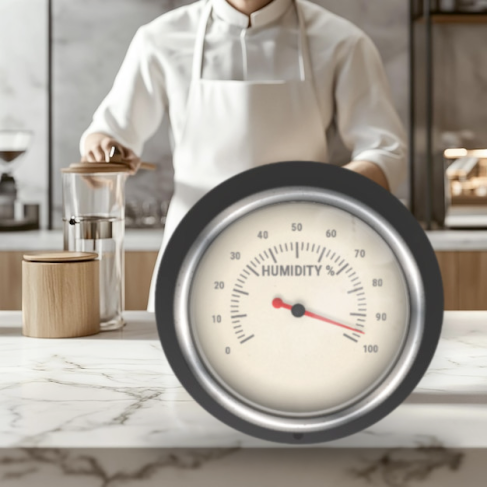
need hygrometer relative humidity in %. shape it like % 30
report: % 96
